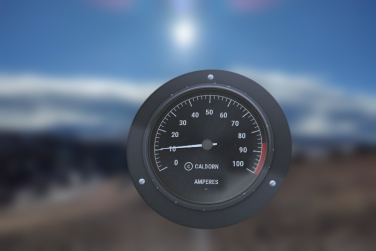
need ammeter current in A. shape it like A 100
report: A 10
